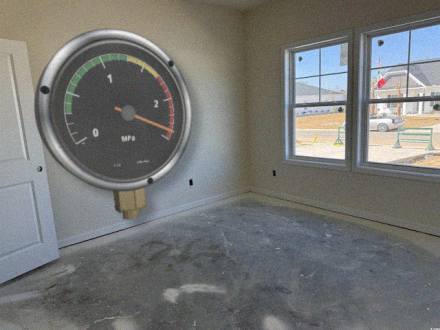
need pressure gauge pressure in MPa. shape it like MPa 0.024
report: MPa 2.4
